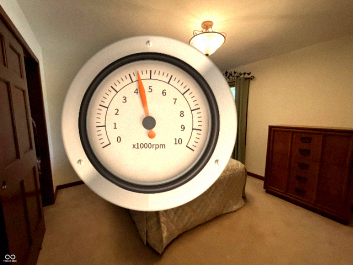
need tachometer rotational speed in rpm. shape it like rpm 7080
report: rpm 4400
